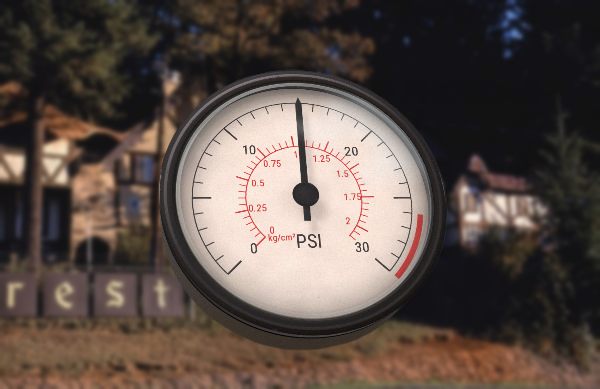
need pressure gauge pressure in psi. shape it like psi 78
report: psi 15
